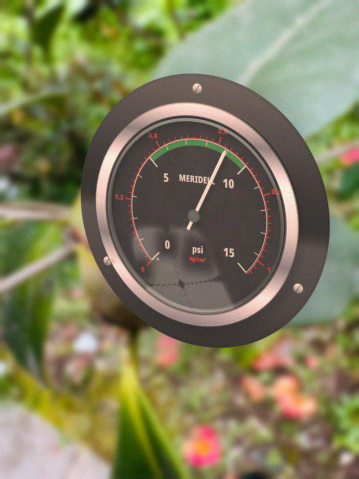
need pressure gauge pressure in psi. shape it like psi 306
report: psi 9
